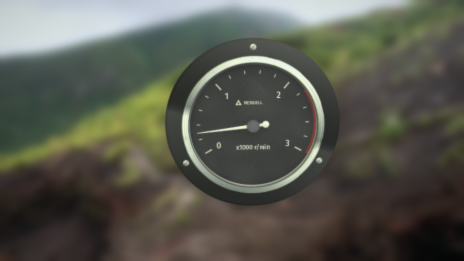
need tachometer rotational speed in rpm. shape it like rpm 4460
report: rpm 300
